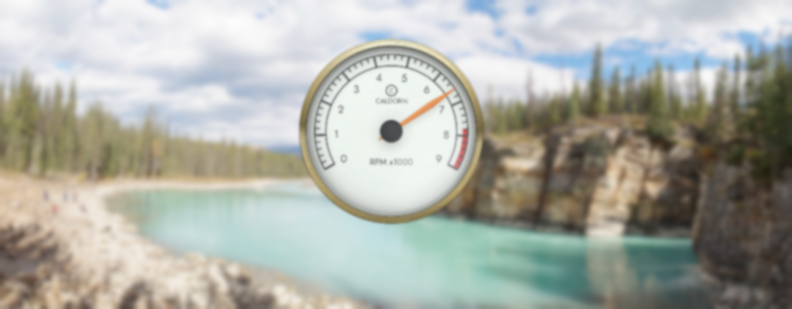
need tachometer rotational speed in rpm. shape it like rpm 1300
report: rpm 6600
